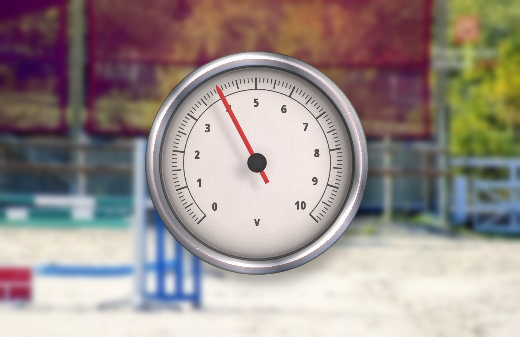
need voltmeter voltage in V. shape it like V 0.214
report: V 4
